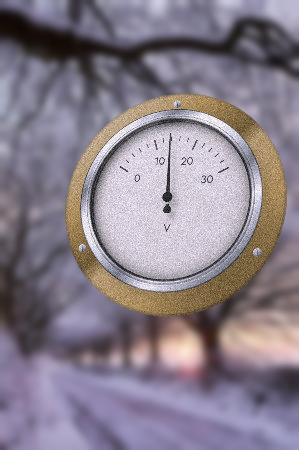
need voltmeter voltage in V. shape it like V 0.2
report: V 14
